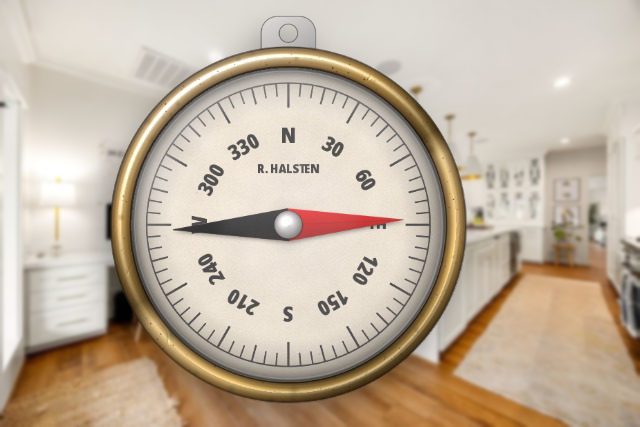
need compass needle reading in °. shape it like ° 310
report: ° 87.5
